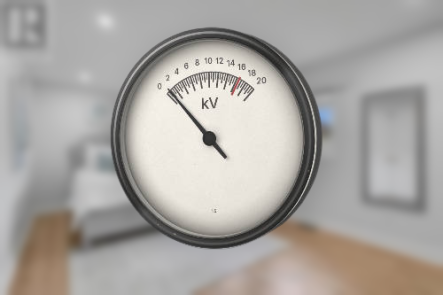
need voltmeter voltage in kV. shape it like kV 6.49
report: kV 1
